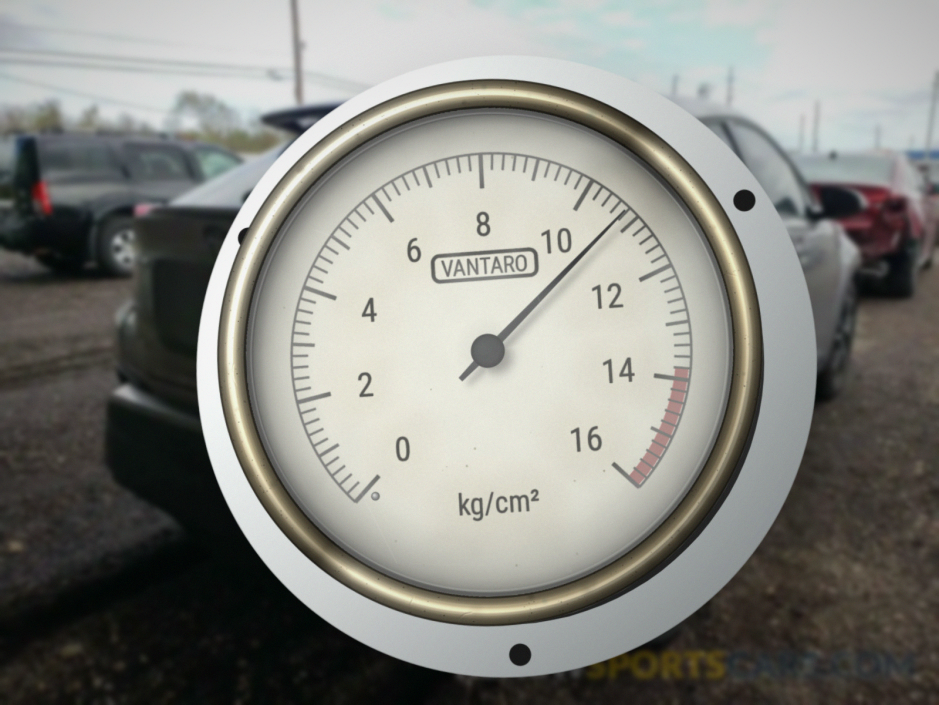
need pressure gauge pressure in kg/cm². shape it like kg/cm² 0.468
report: kg/cm² 10.8
